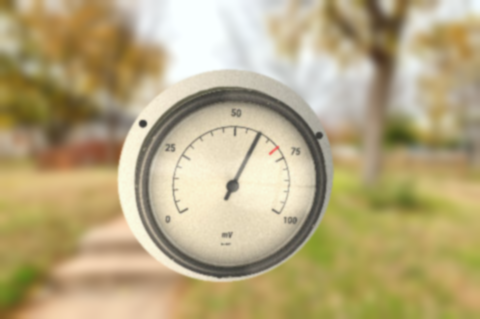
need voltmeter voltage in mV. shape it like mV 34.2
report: mV 60
